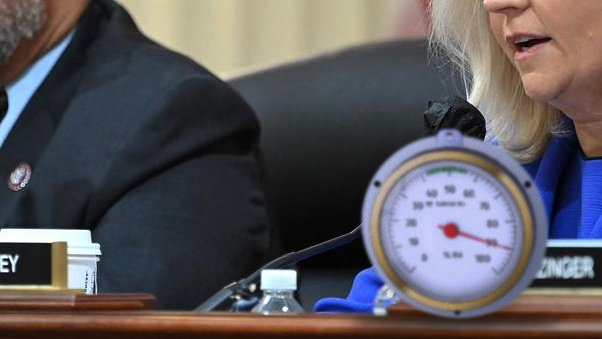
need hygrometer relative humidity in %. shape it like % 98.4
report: % 90
